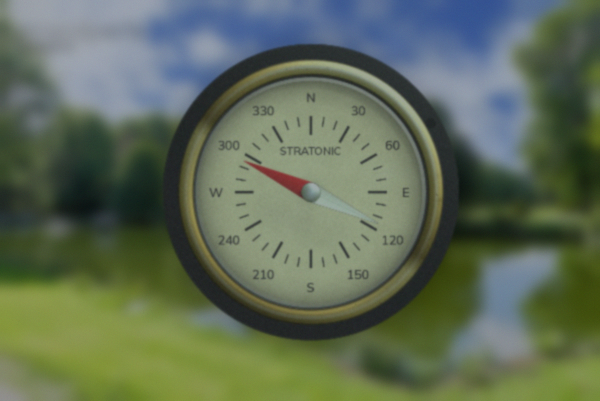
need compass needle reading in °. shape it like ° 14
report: ° 295
